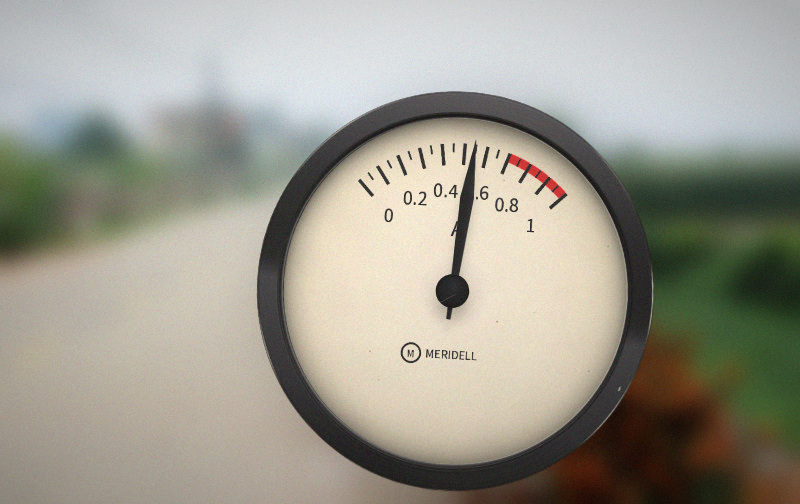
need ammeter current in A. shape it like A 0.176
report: A 0.55
